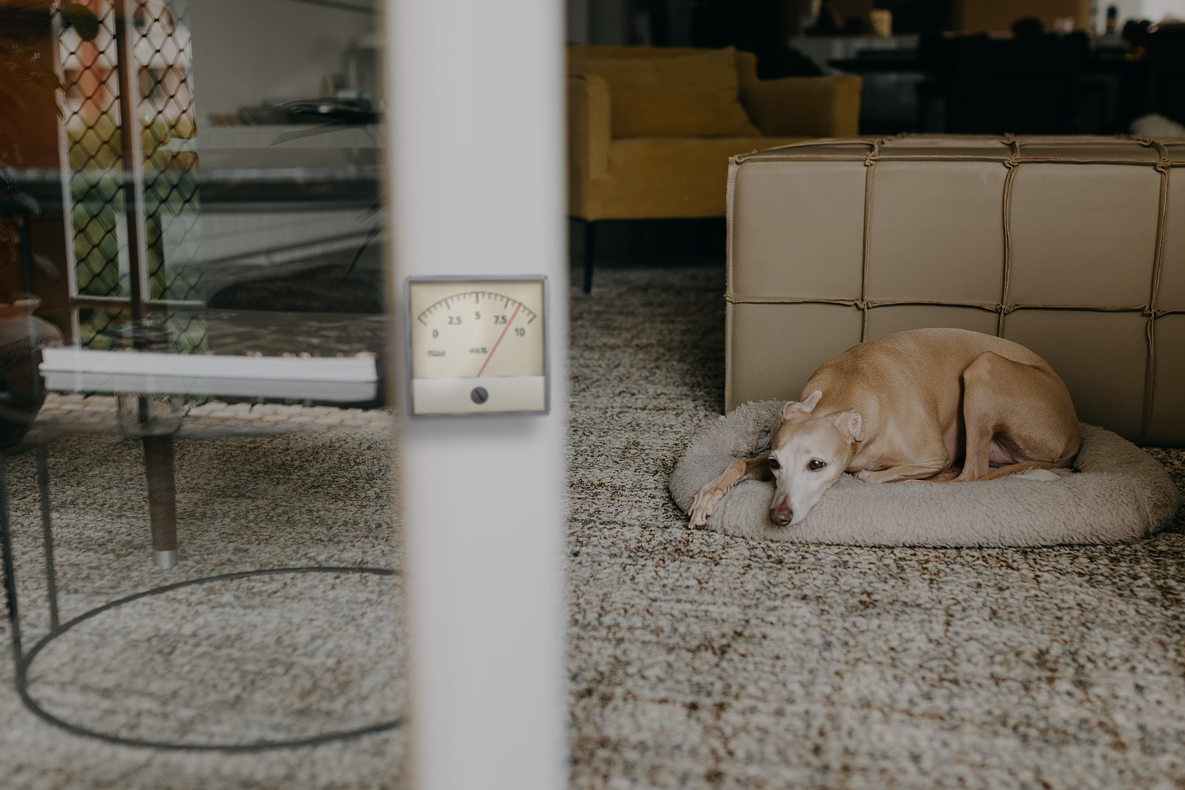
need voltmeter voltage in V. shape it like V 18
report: V 8.5
